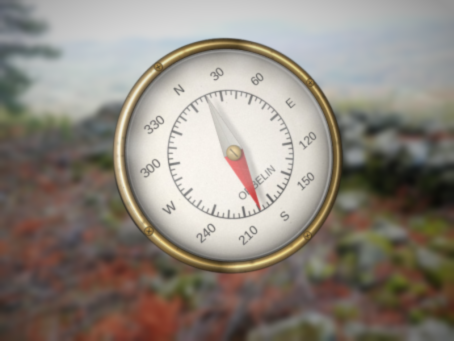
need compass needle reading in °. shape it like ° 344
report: ° 195
